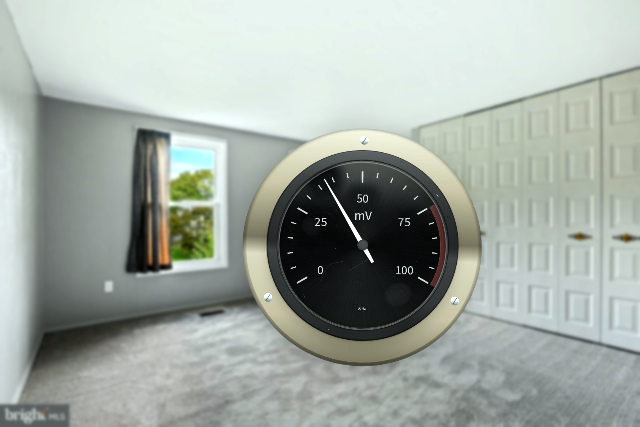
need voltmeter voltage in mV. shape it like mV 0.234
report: mV 37.5
